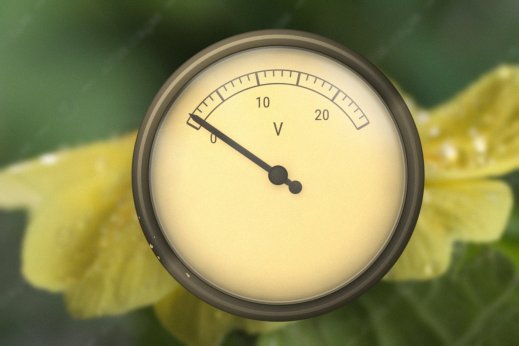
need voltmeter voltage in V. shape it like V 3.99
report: V 1
